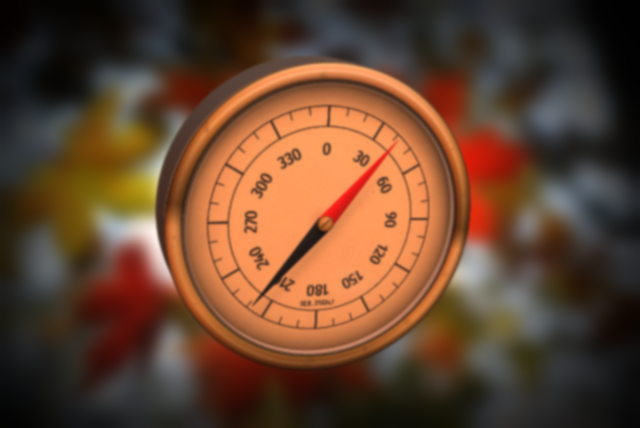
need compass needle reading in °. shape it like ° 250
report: ° 40
